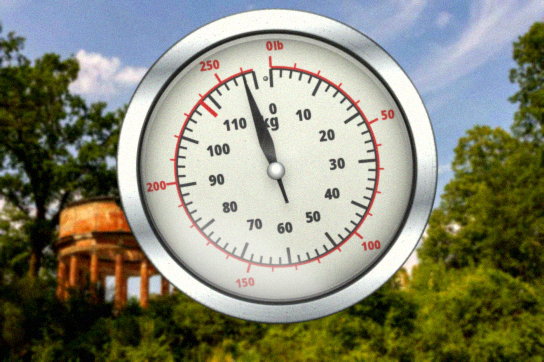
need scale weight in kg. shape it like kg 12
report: kg 118
